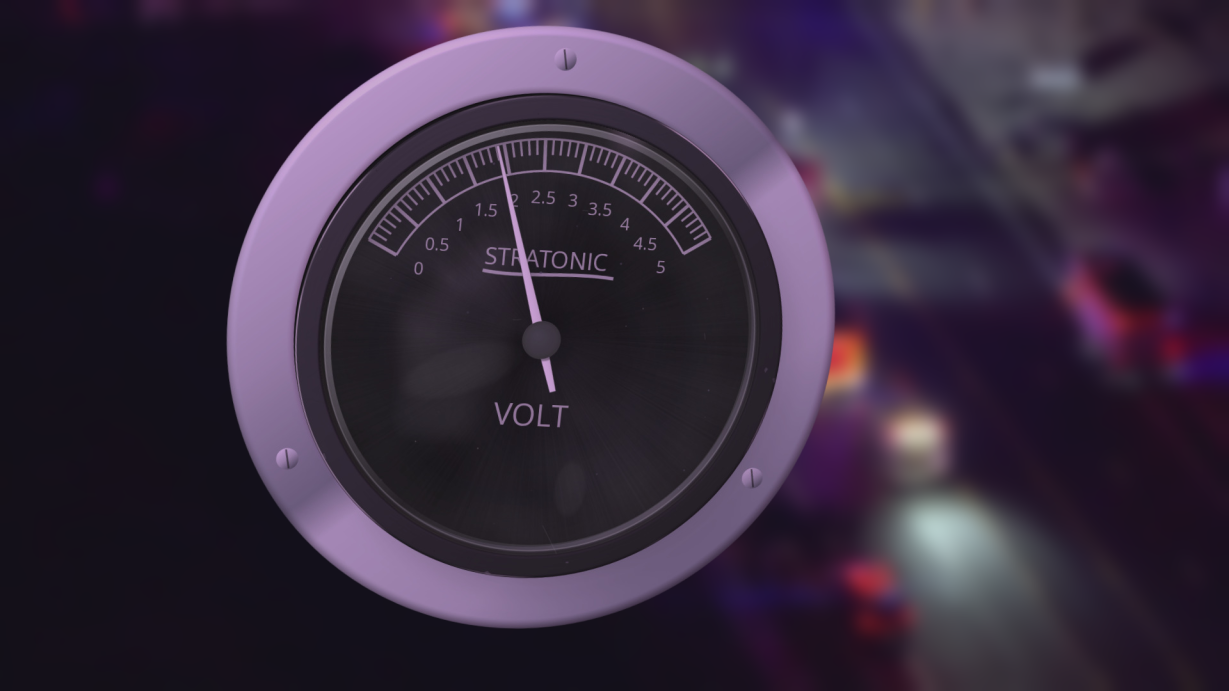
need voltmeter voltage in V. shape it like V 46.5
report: V 1.9
